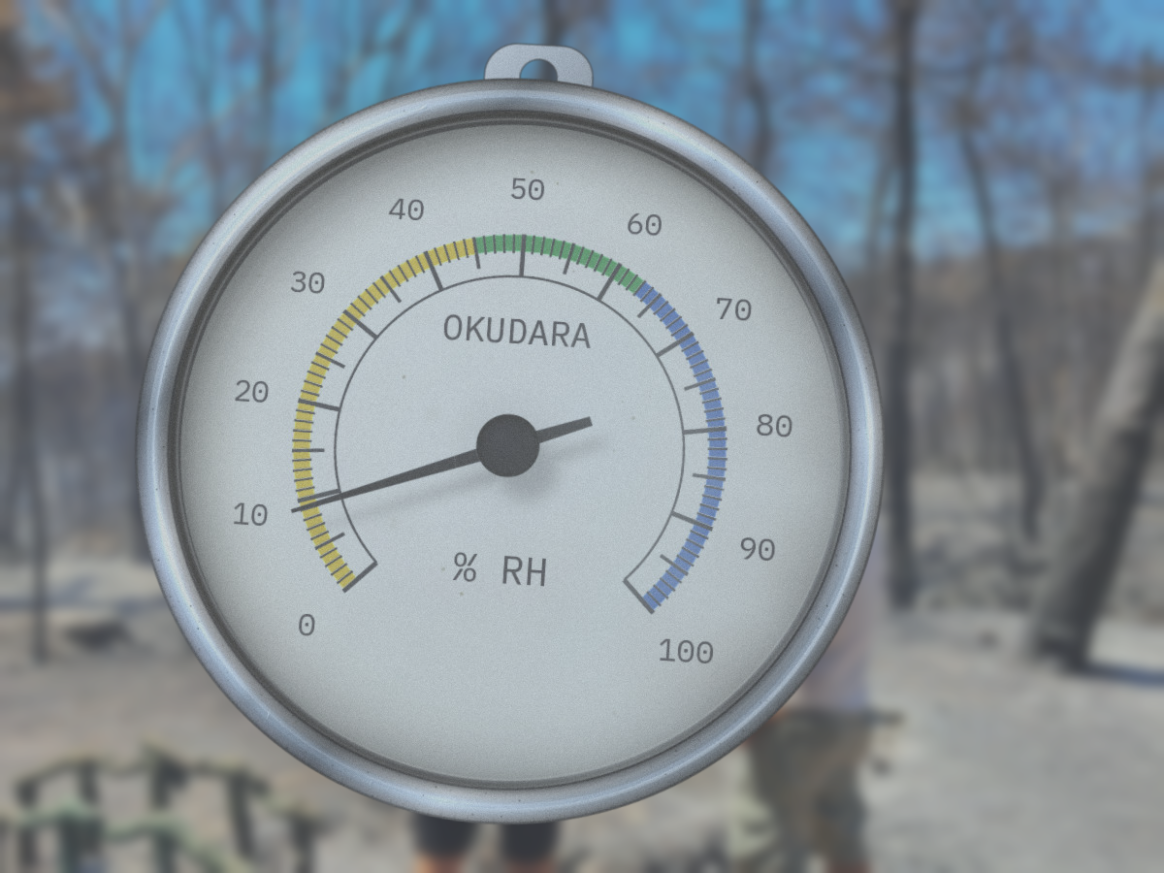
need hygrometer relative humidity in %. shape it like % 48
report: % 9
